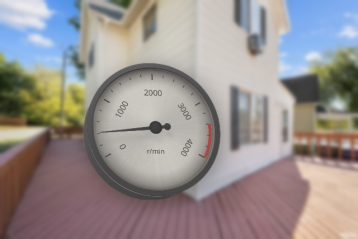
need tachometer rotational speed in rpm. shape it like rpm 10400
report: rpm 400
